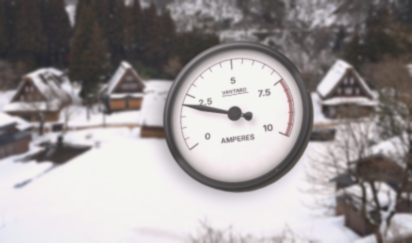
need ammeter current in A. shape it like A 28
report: A 2
